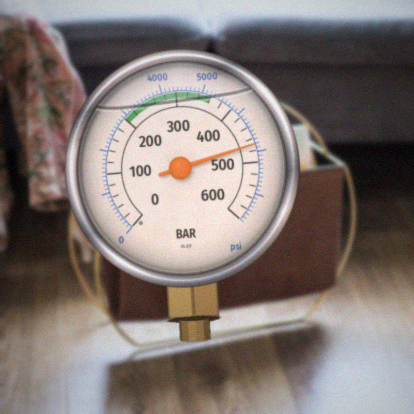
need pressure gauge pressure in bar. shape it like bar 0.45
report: bar 470
